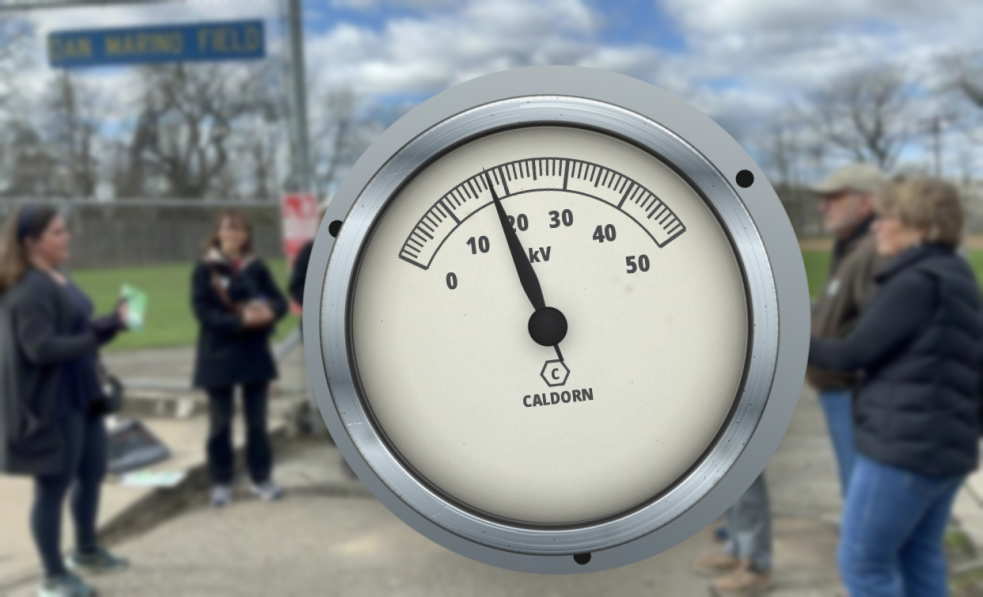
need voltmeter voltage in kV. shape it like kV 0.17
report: kV 18
